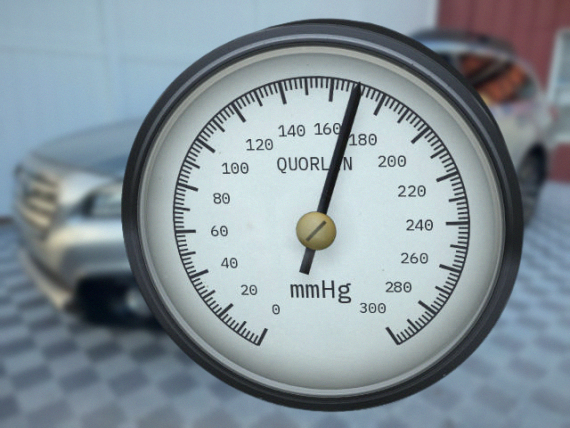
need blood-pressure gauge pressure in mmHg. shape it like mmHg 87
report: mmHg 170
